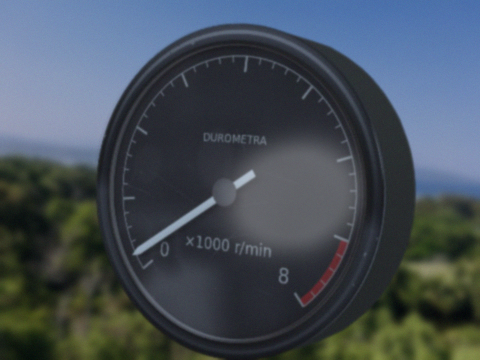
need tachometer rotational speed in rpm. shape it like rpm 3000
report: rpm 200
